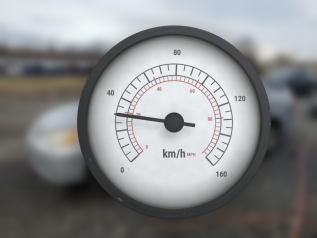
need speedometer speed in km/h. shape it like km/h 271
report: km/h 30
